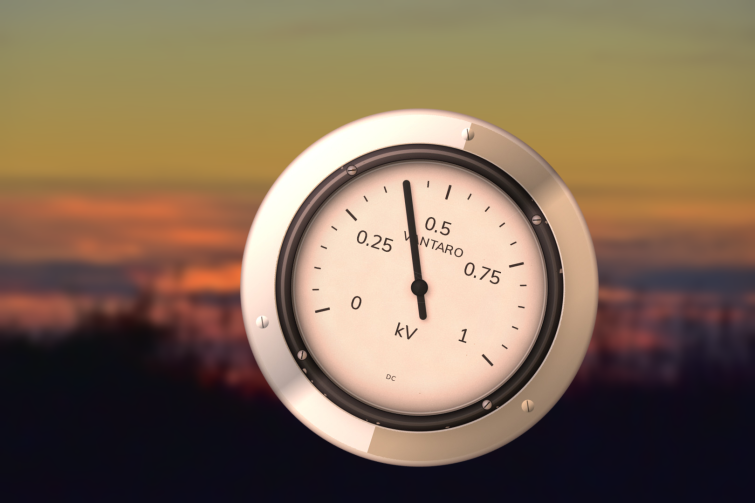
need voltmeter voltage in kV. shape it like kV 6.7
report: kV 0.4
